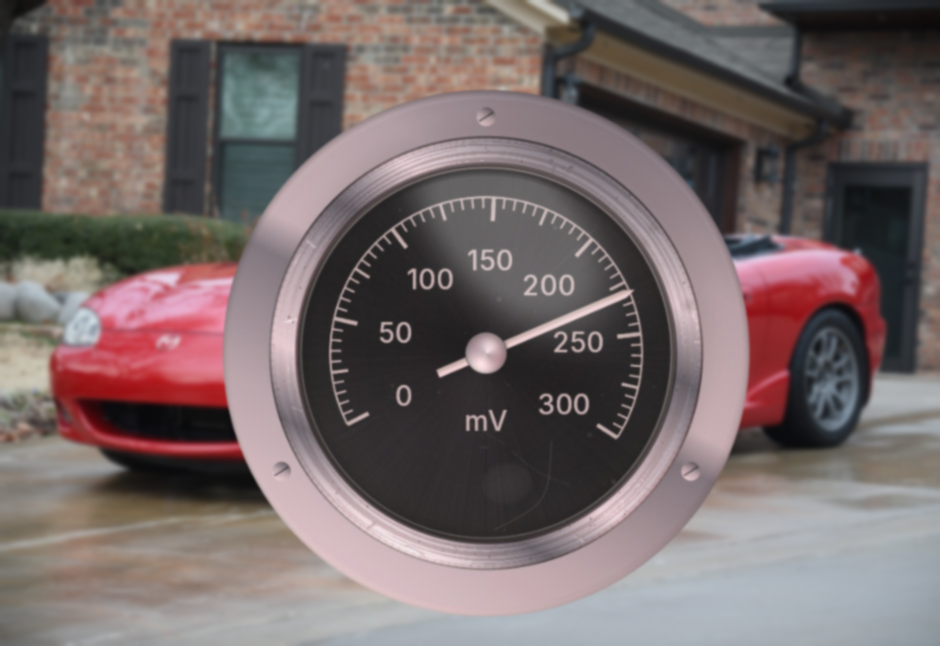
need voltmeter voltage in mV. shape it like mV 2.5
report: mV 230
